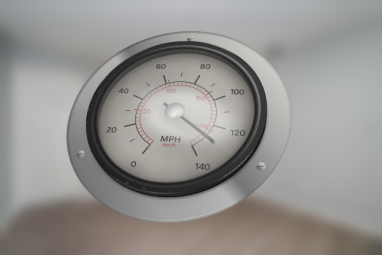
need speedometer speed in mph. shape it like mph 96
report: mph 130
